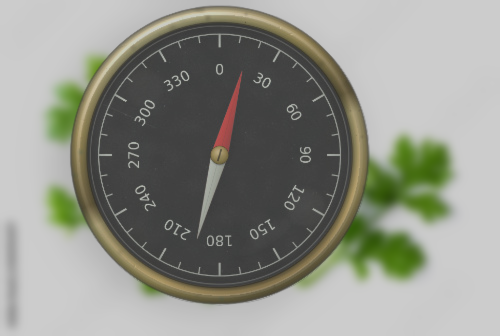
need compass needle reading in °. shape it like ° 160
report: ° 15
